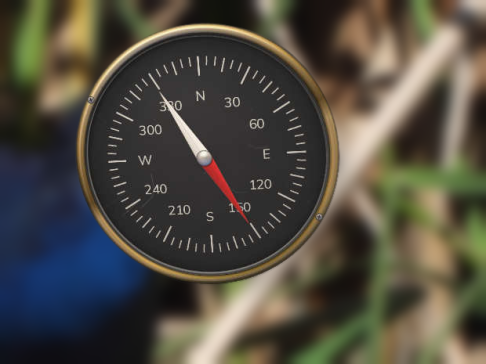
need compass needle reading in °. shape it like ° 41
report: ° 150
